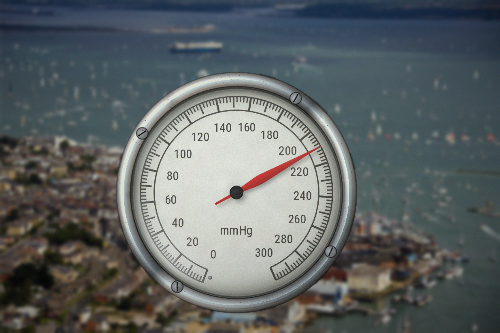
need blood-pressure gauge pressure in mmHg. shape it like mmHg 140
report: mmHg 210
